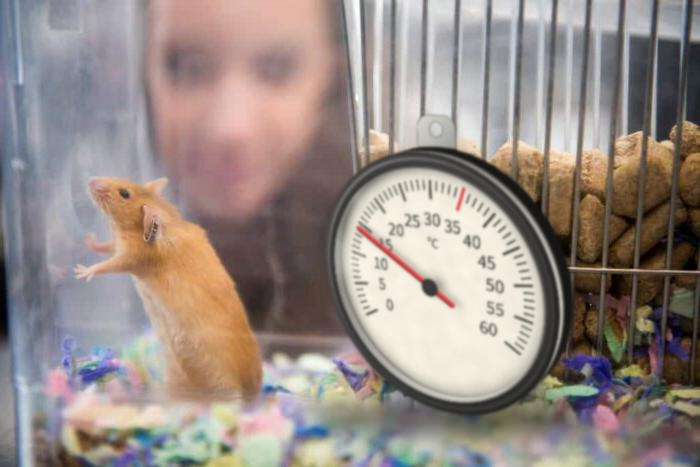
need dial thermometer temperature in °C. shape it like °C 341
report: °C 15
